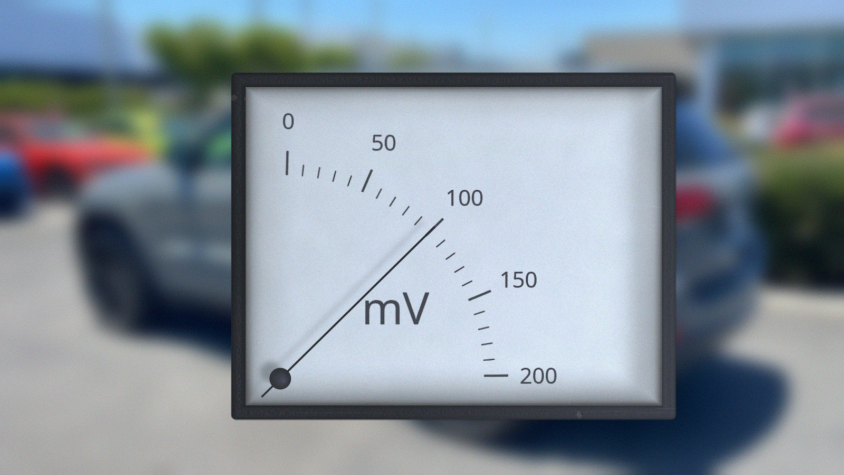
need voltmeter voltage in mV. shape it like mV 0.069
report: mV 100
